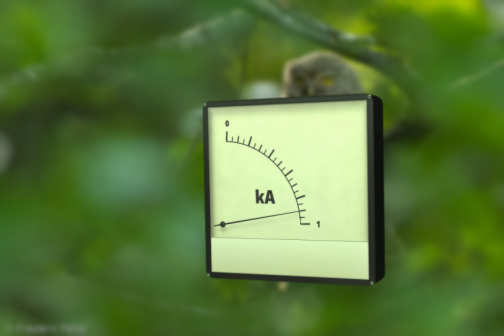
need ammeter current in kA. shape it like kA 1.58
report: kA 0.9
